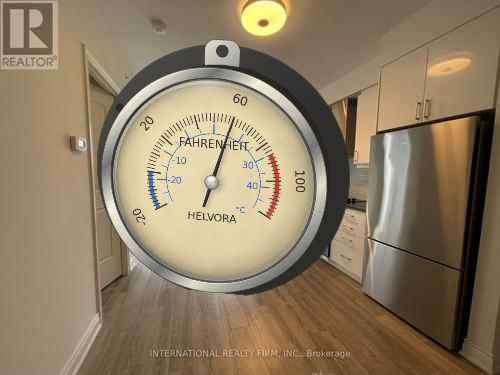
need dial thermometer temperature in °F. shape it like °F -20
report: °F 60
